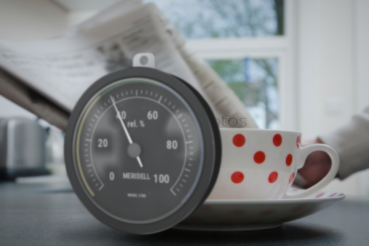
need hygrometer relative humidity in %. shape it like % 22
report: % 40
